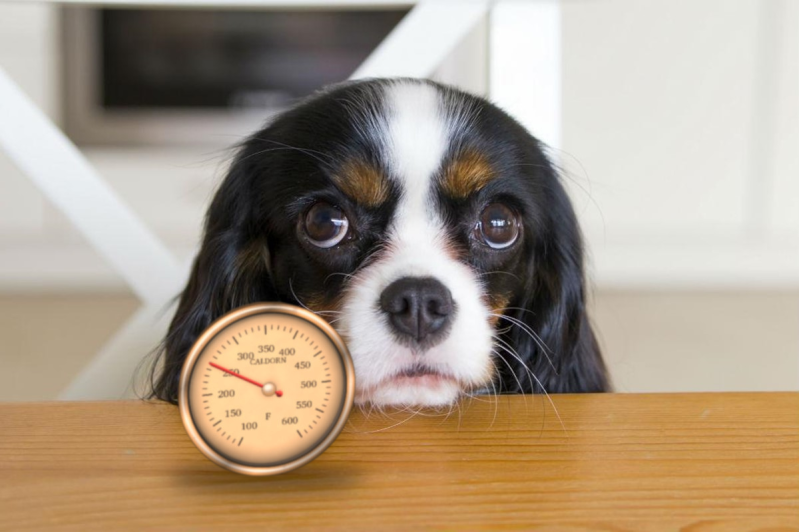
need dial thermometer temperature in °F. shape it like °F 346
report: °F 250
